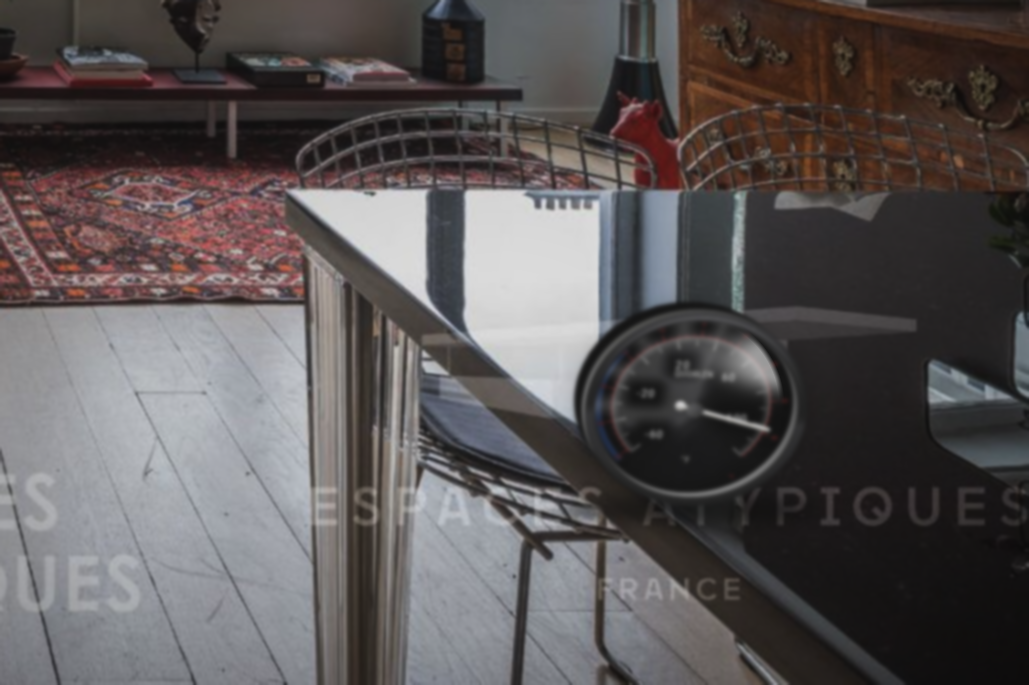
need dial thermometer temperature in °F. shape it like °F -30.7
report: °F 100
